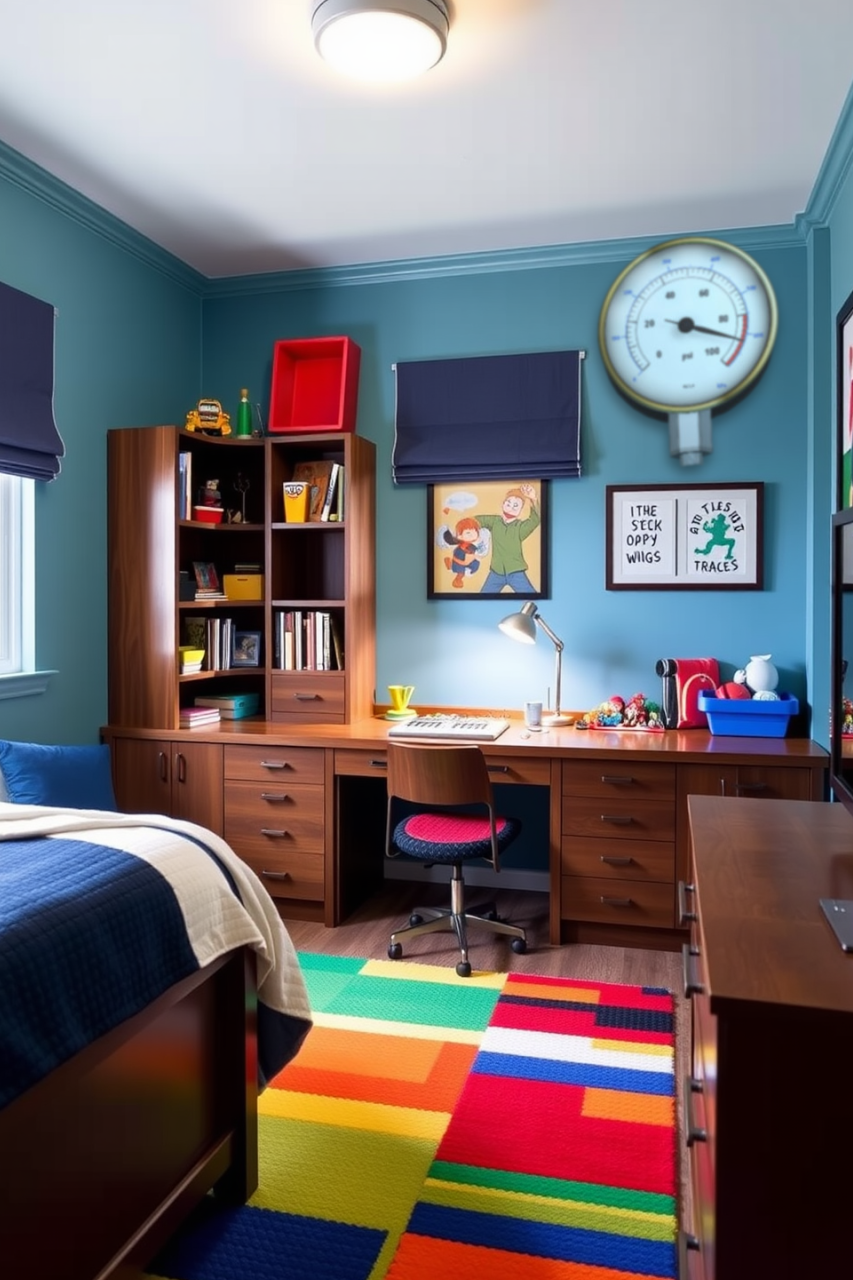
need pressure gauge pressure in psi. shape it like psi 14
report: psi 90
